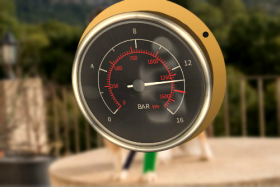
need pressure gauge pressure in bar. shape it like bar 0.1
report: bar 13
